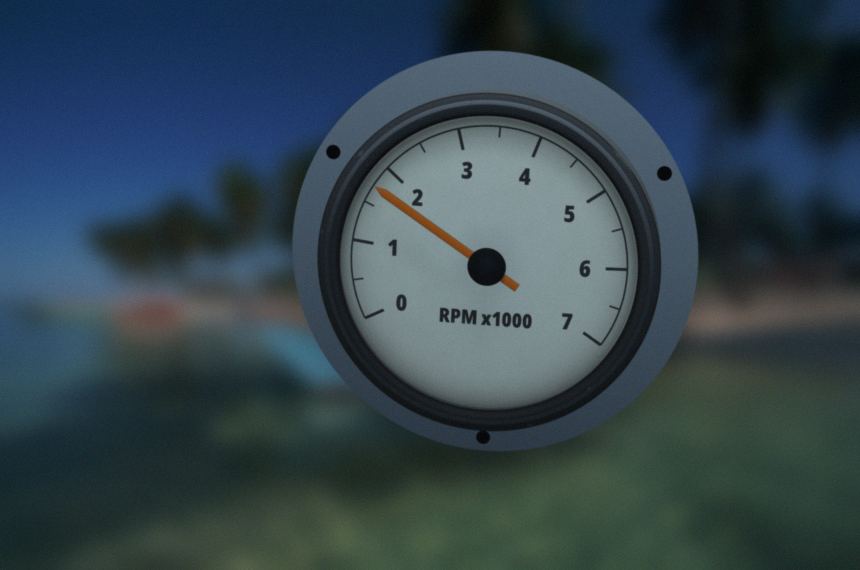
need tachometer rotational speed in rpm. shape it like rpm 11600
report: rpm 1750
